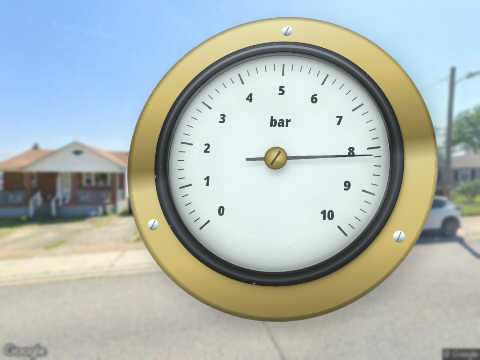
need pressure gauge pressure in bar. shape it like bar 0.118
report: bar 8.2
